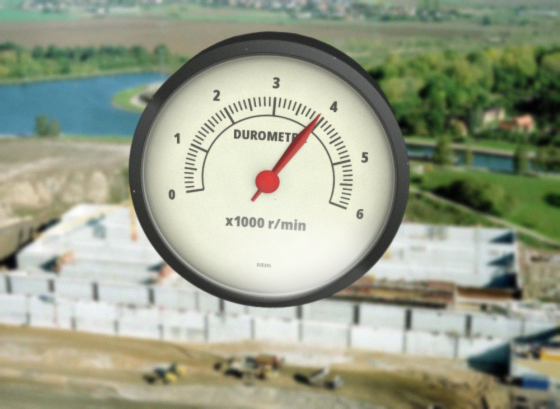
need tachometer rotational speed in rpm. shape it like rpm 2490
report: rpm 3900
